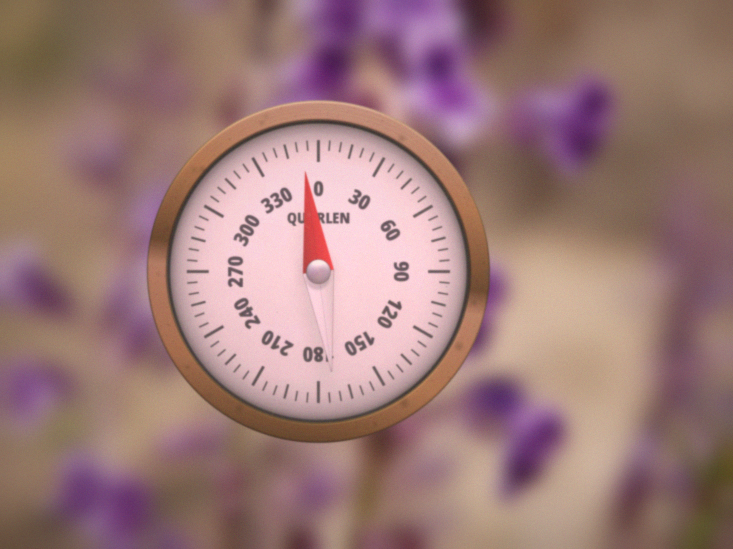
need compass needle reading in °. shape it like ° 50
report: ° 352.5
